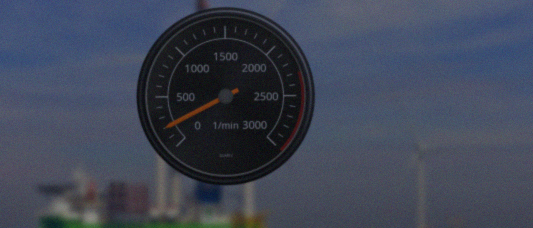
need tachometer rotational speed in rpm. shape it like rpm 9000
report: rpm 200
